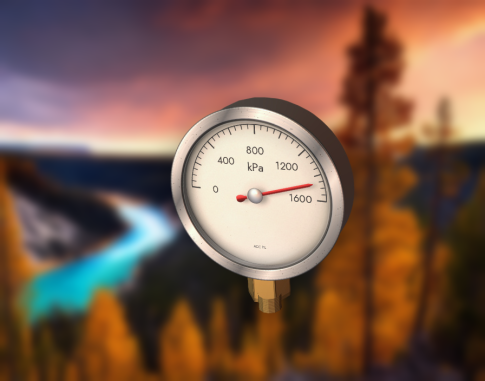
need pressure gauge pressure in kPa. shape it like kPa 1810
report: kPa 1450
